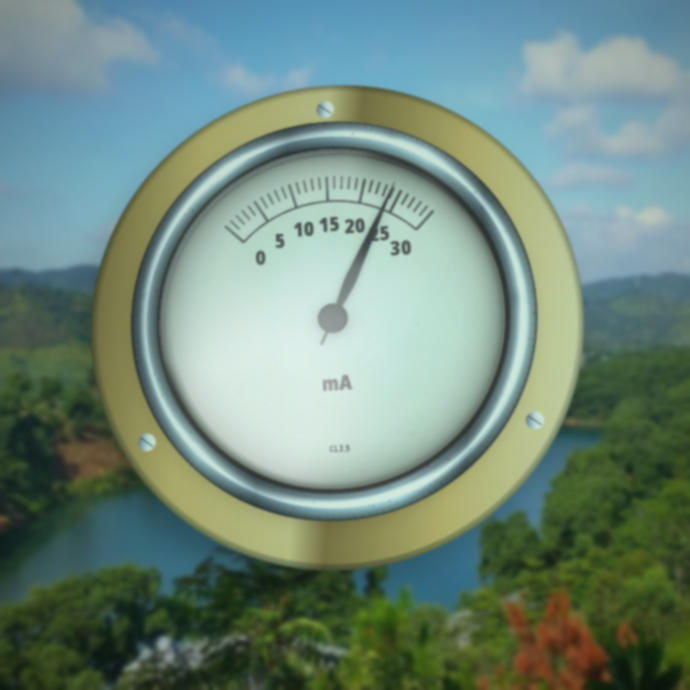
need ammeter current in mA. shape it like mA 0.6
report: mA 24
